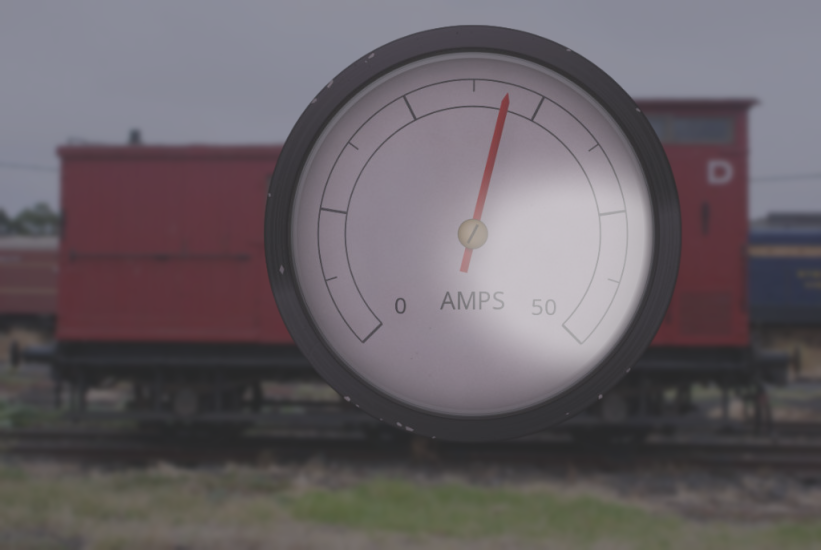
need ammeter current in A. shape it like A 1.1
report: A 27.5
